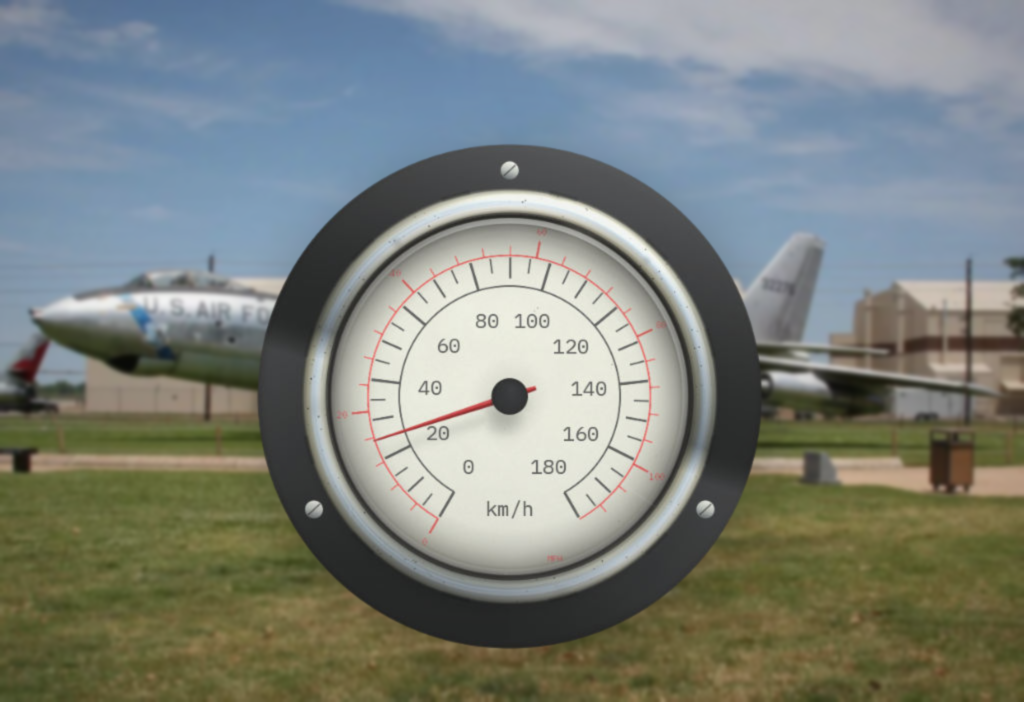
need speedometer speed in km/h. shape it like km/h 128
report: km/h 25
